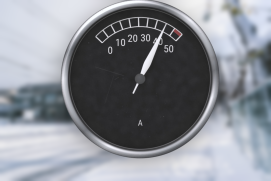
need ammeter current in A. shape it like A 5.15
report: A 40
